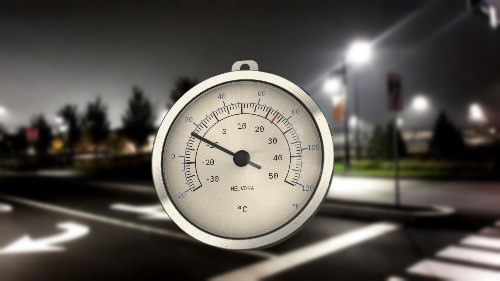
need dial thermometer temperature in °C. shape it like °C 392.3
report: °C -10
